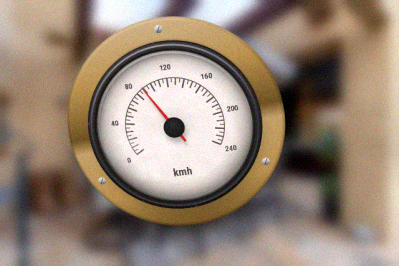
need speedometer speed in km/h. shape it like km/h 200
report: km/h 90
